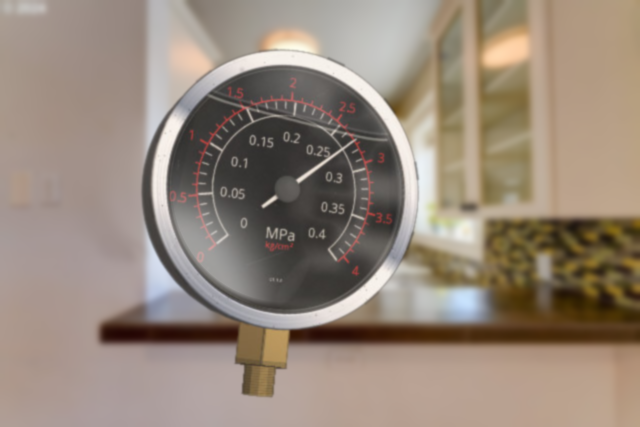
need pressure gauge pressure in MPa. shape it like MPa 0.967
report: MPa 0.27
